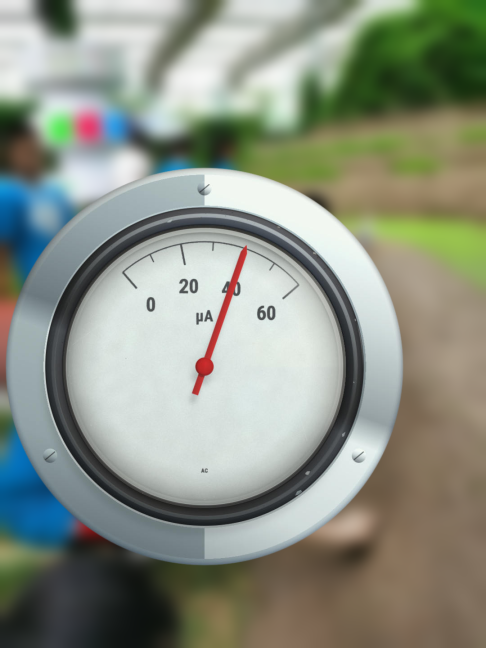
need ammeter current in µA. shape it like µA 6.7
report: µA 40
